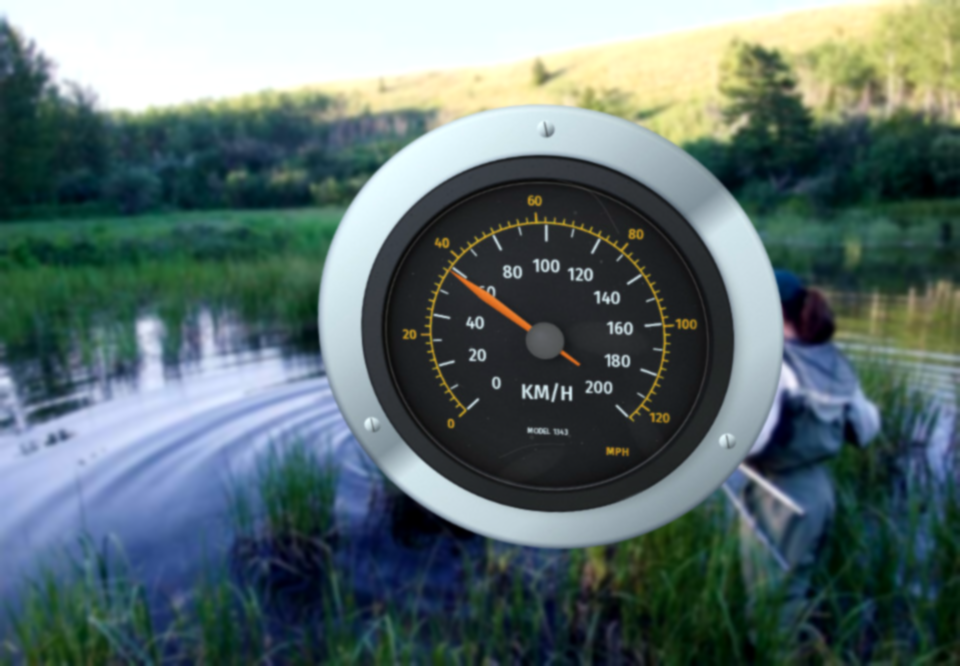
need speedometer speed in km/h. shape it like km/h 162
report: km/h 60
